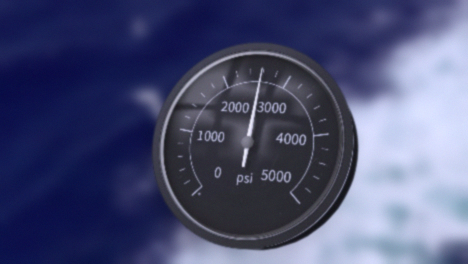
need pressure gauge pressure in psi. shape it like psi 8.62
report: psi 2600
